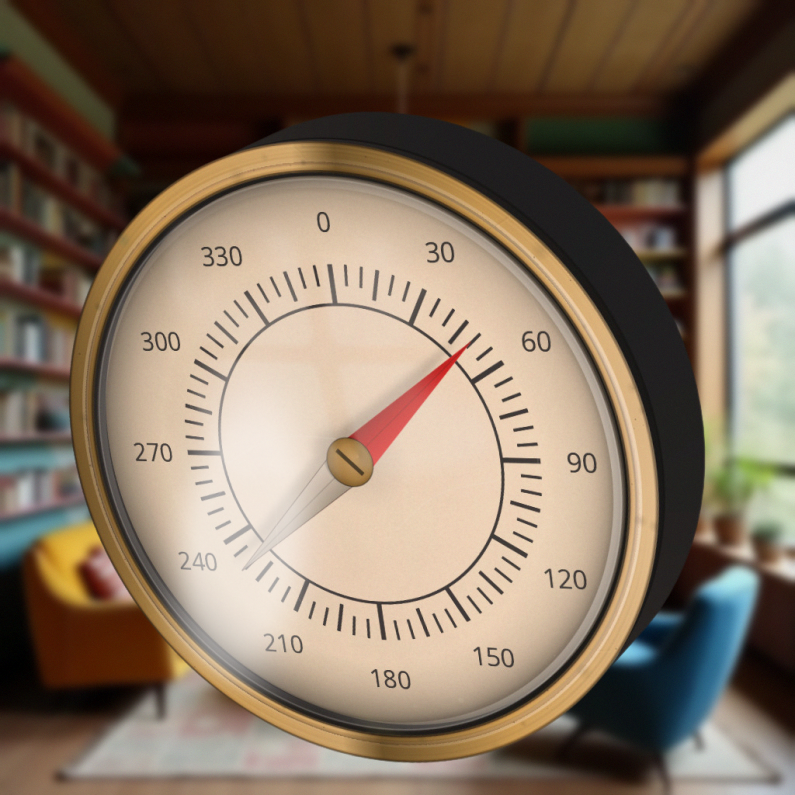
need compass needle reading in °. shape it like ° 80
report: ° 50
